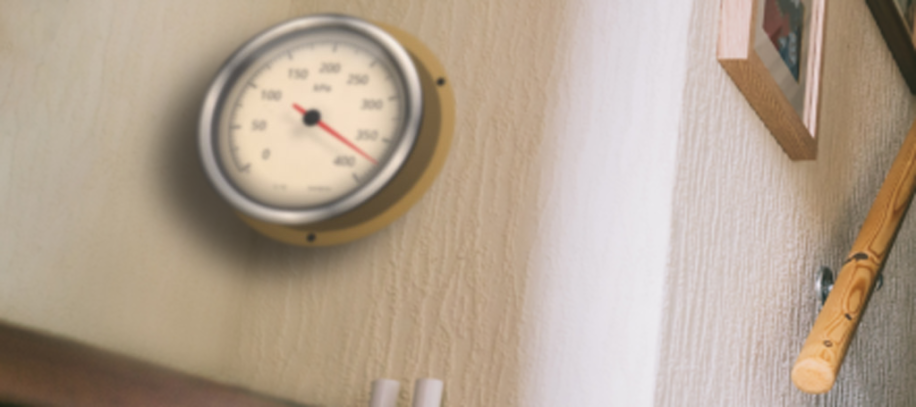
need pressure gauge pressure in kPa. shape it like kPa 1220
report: kPa 375
